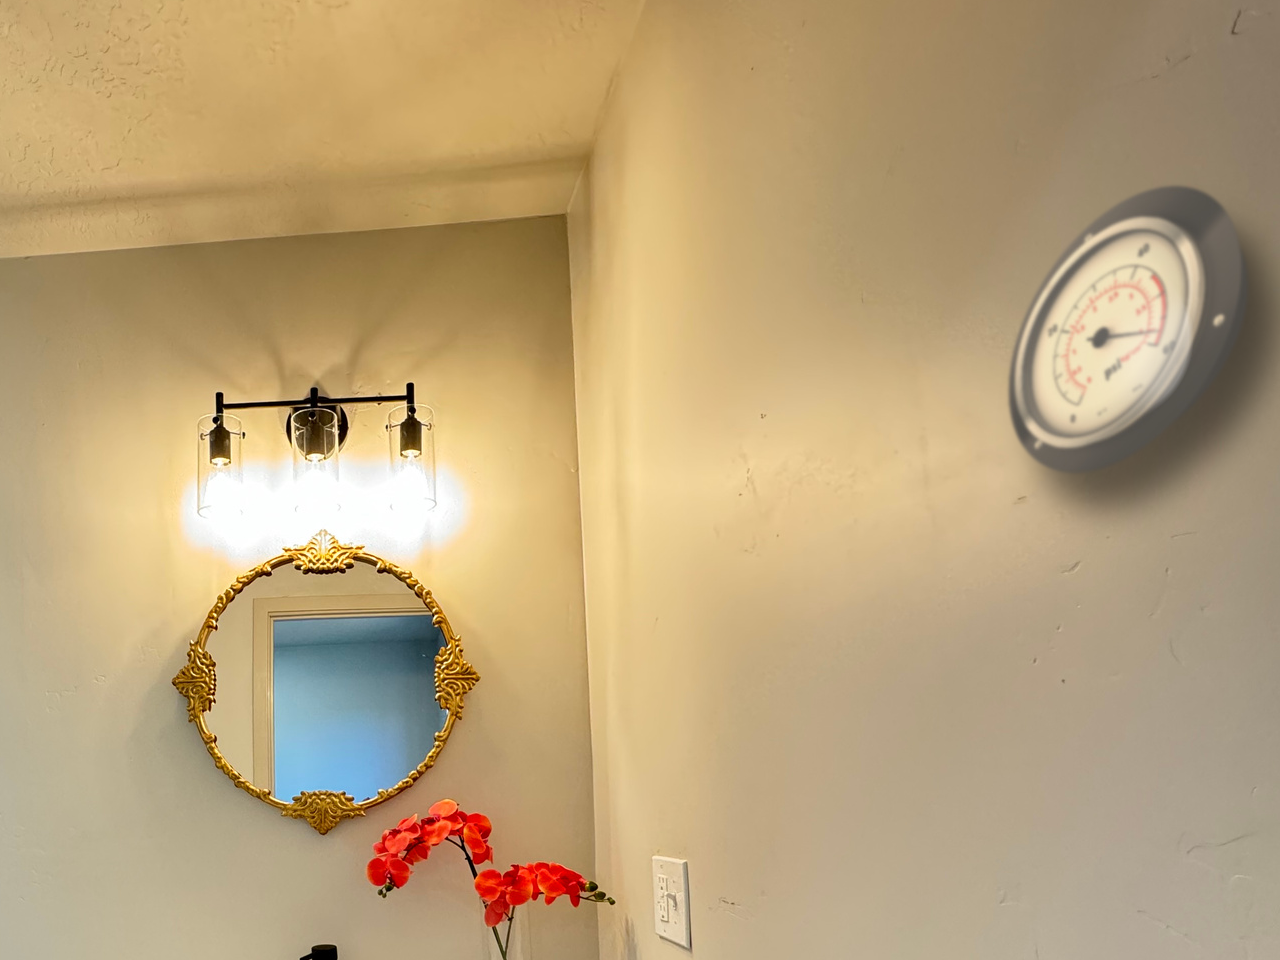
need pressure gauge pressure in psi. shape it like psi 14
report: psi 57.5
